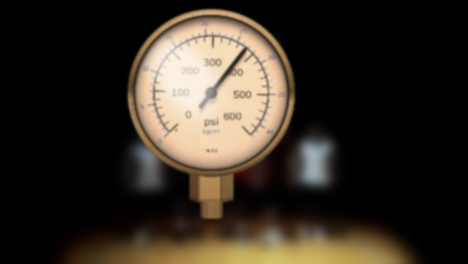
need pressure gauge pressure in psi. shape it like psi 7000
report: psi 380
